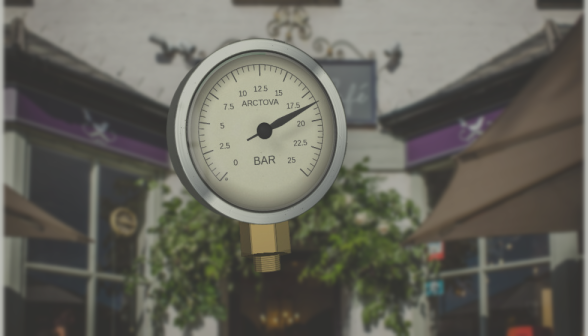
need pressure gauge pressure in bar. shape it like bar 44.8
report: bar 18.5
